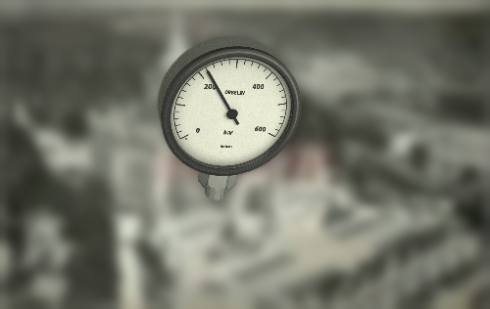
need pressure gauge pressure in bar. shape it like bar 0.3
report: bar 220
